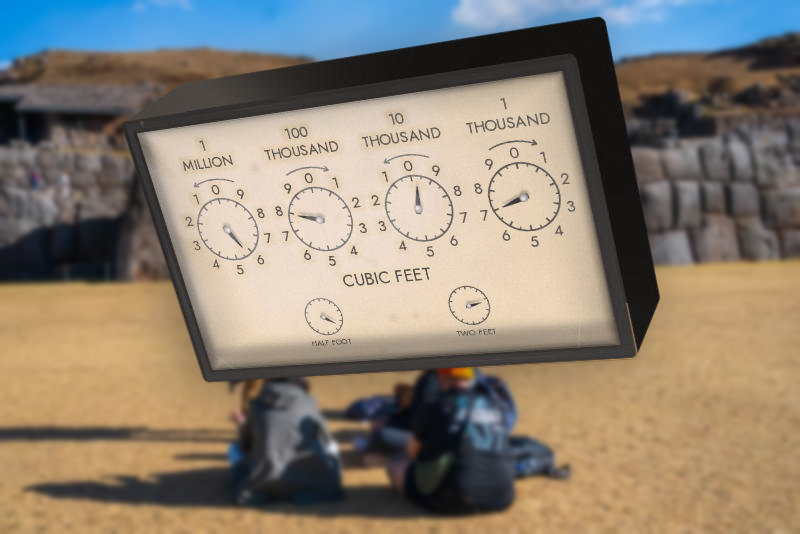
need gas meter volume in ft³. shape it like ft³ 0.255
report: ft³ 579700
